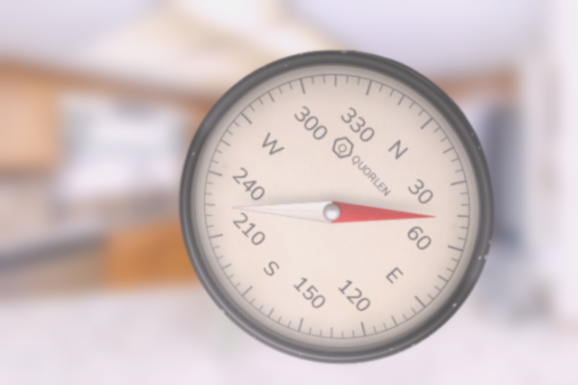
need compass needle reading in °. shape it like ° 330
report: ° 45
